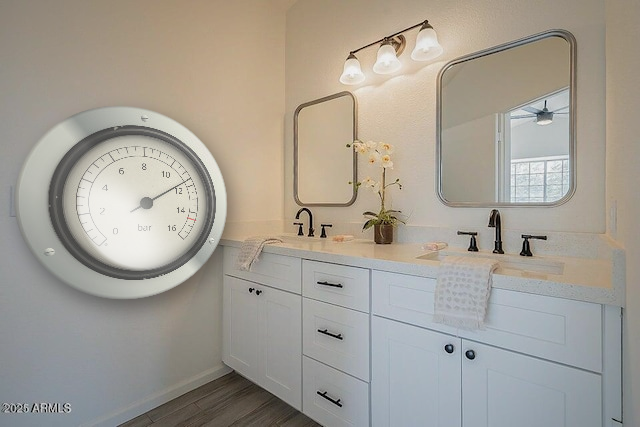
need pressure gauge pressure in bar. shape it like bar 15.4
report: bar 11.5
